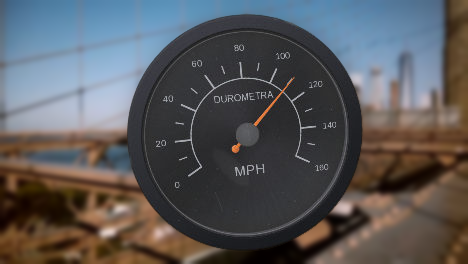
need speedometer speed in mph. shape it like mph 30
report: mph 110
